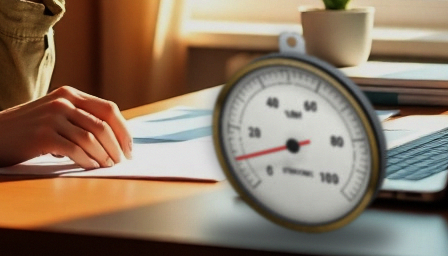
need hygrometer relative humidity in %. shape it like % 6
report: % 10
